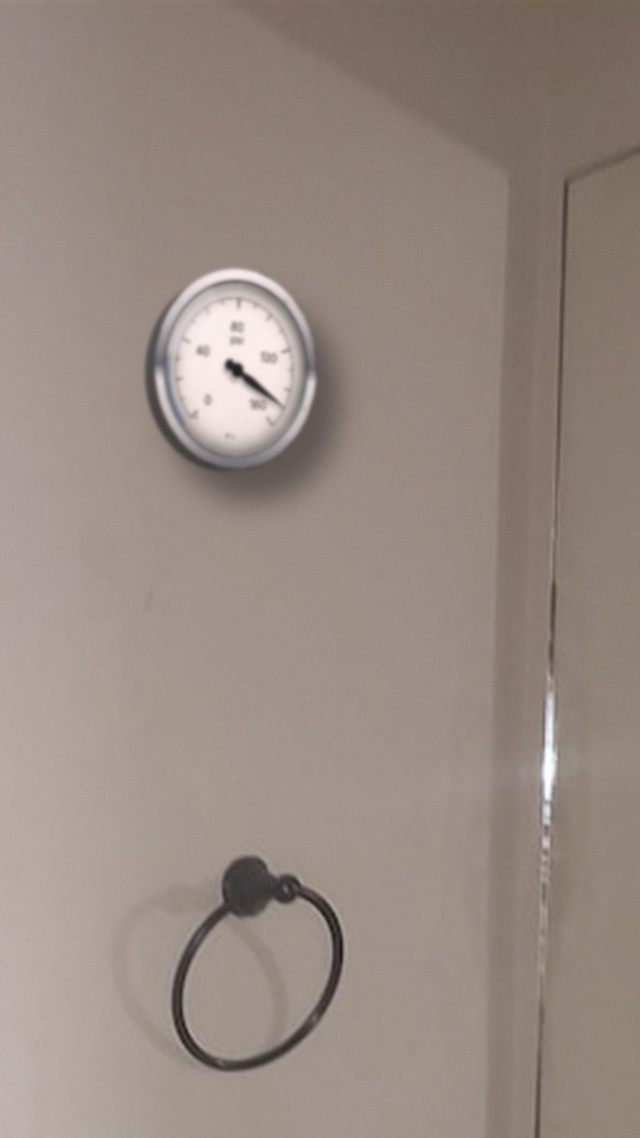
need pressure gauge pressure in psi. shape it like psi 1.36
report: psi 150
